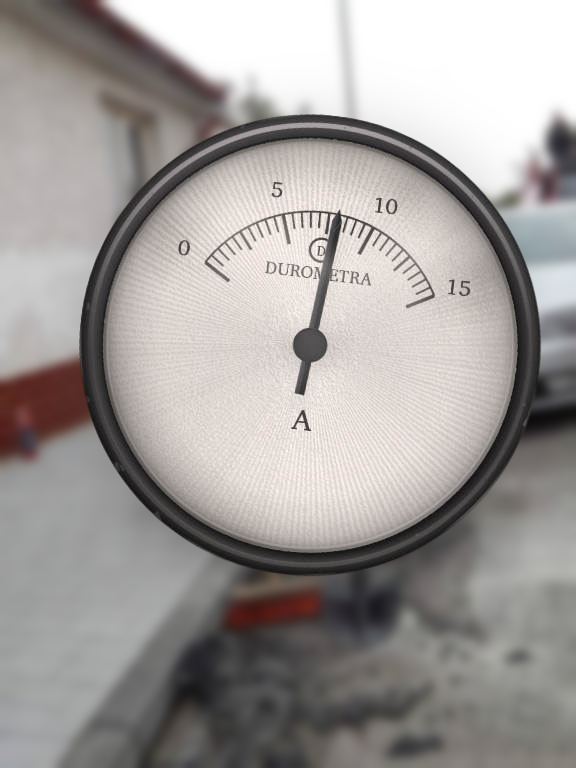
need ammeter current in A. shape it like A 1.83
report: A 8
